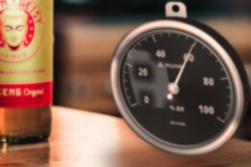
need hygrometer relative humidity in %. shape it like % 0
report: % 60
